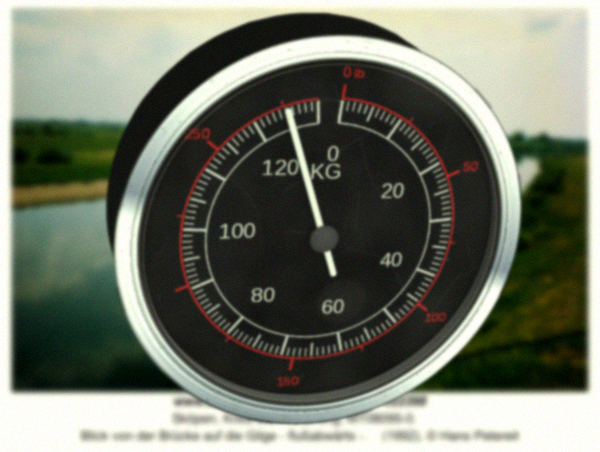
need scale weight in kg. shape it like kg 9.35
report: kg 125
